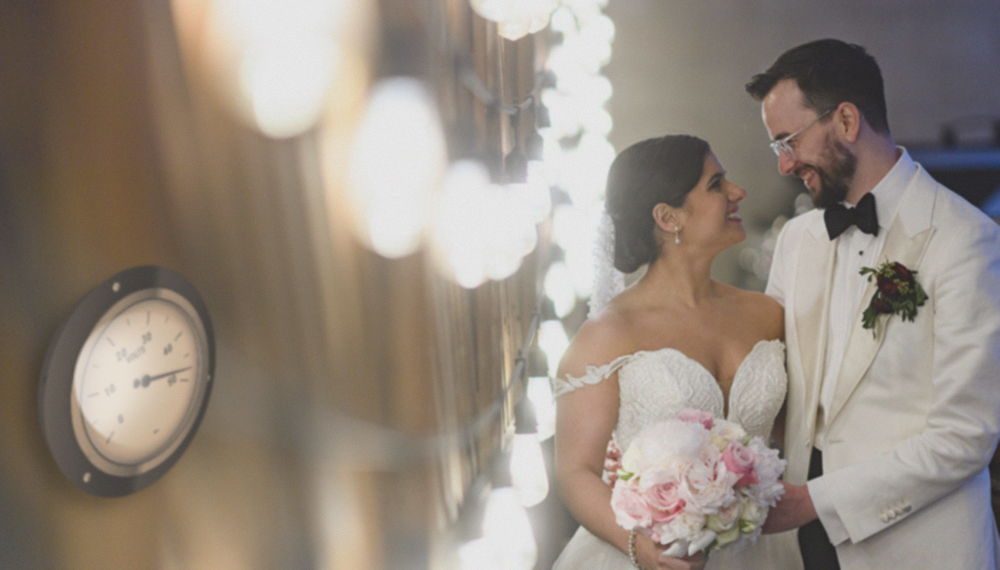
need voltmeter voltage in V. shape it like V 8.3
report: V 47.5
